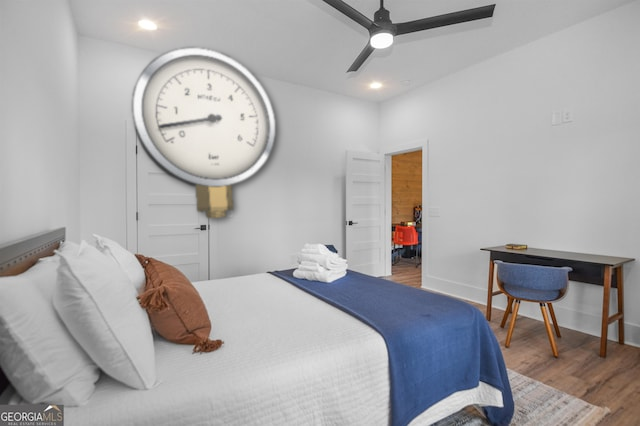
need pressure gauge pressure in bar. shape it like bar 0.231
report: bar 0.4
